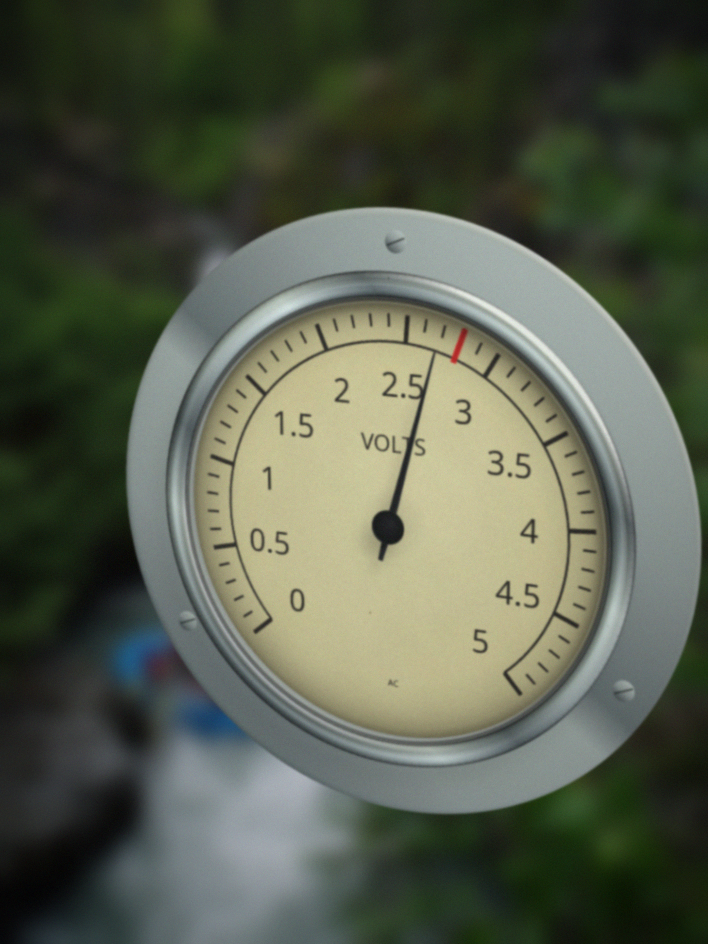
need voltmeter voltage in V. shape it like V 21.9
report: V 2.7
